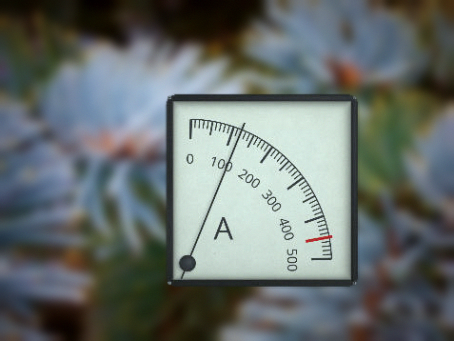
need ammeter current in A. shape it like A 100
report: A 120
